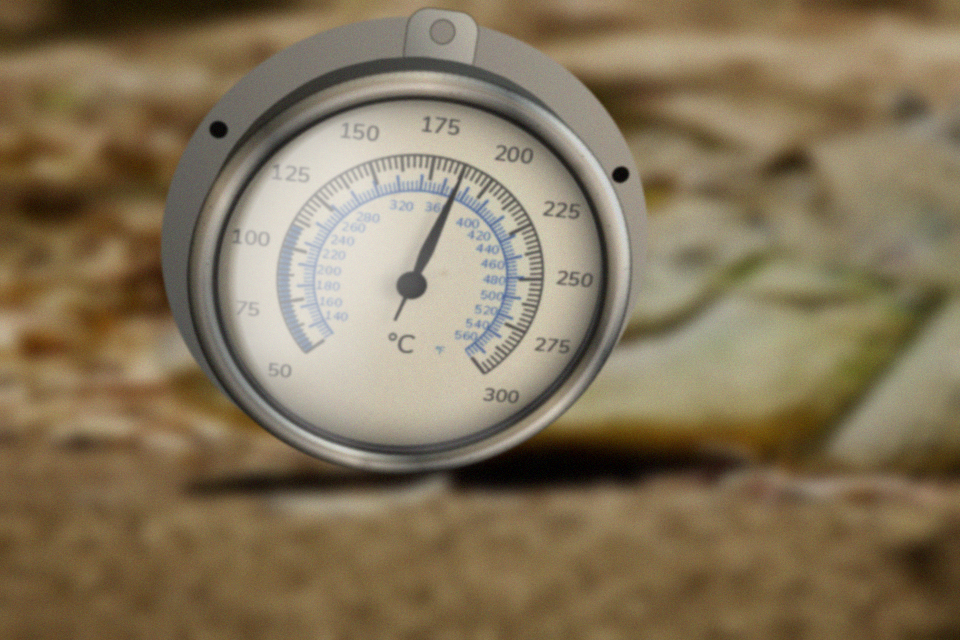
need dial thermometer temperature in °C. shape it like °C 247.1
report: °C 187.5
